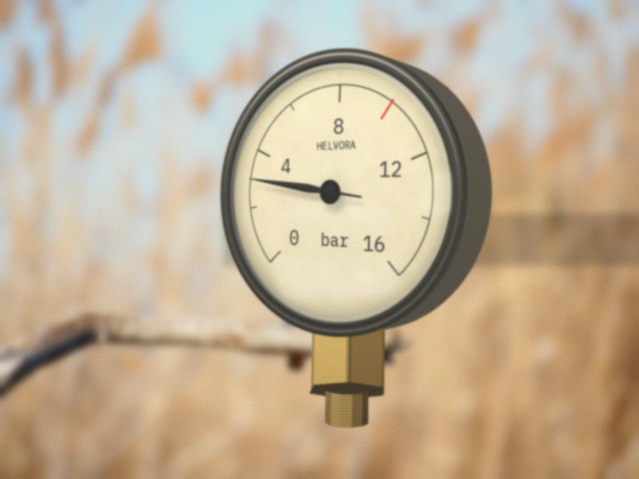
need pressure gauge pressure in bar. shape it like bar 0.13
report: bar 3
